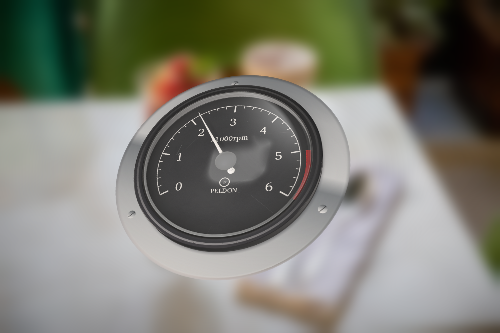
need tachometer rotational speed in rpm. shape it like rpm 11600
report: rpm 2200
